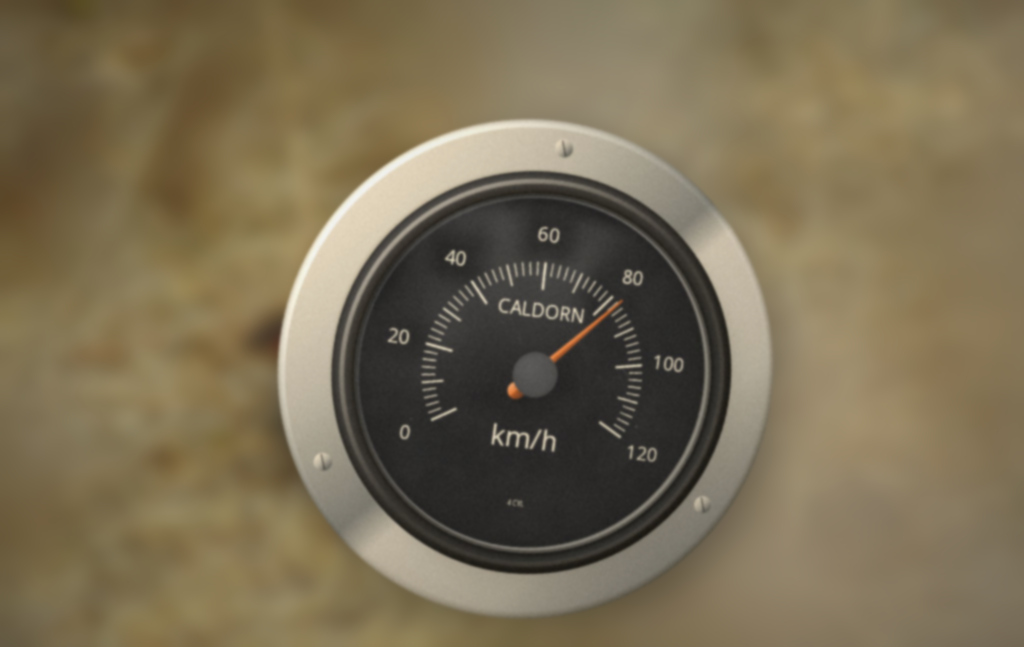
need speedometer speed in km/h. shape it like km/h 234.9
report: km/h 82
